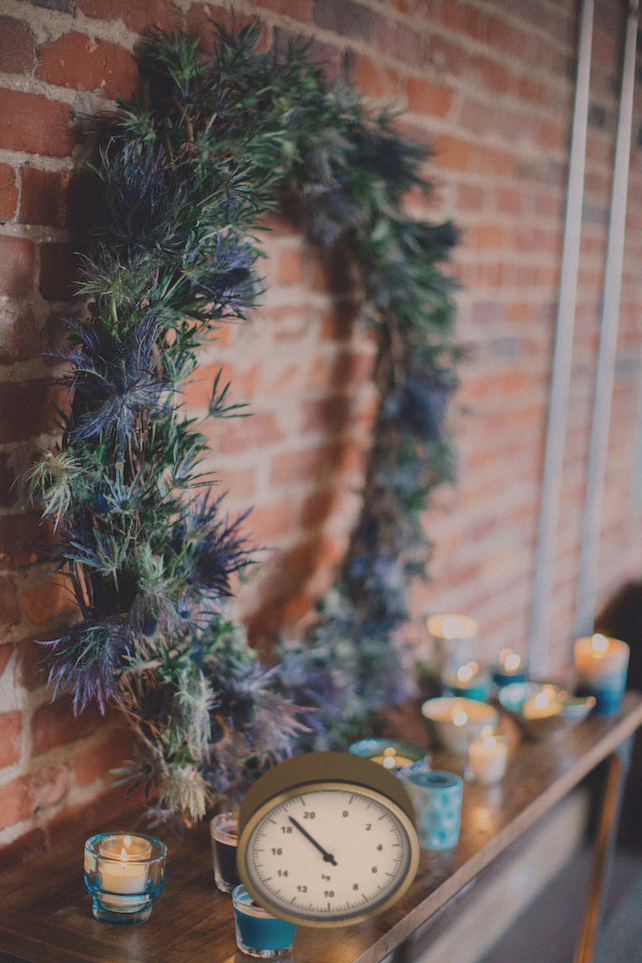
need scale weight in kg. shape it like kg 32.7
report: kg 19
